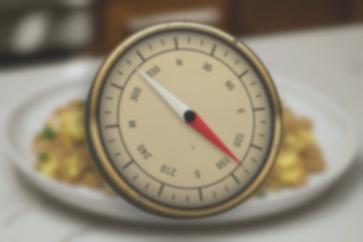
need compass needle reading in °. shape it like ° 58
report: ° 140
